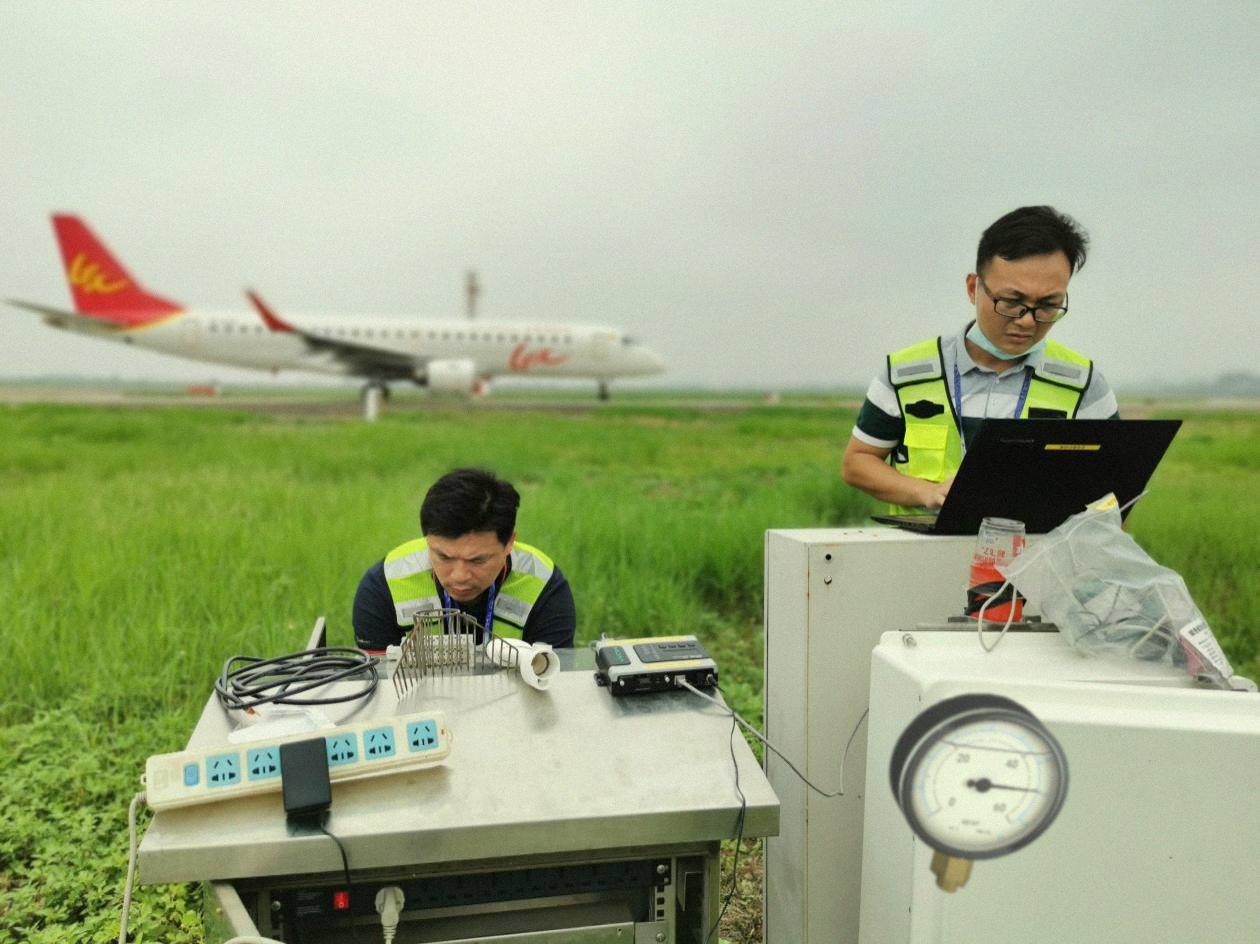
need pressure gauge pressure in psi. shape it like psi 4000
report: psi 50
